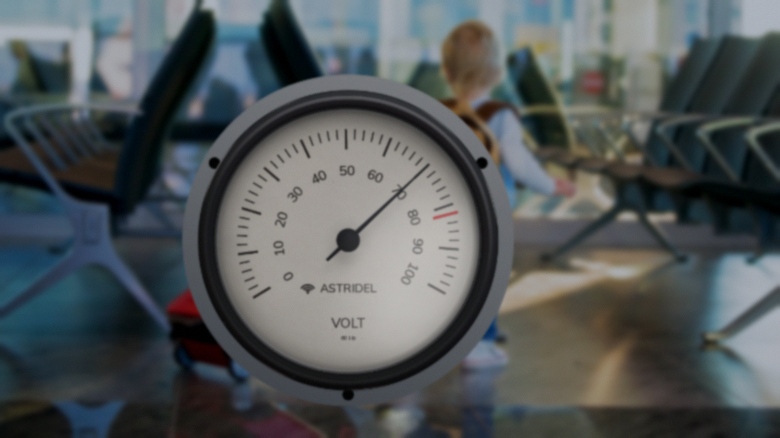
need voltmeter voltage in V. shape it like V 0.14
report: V 70
